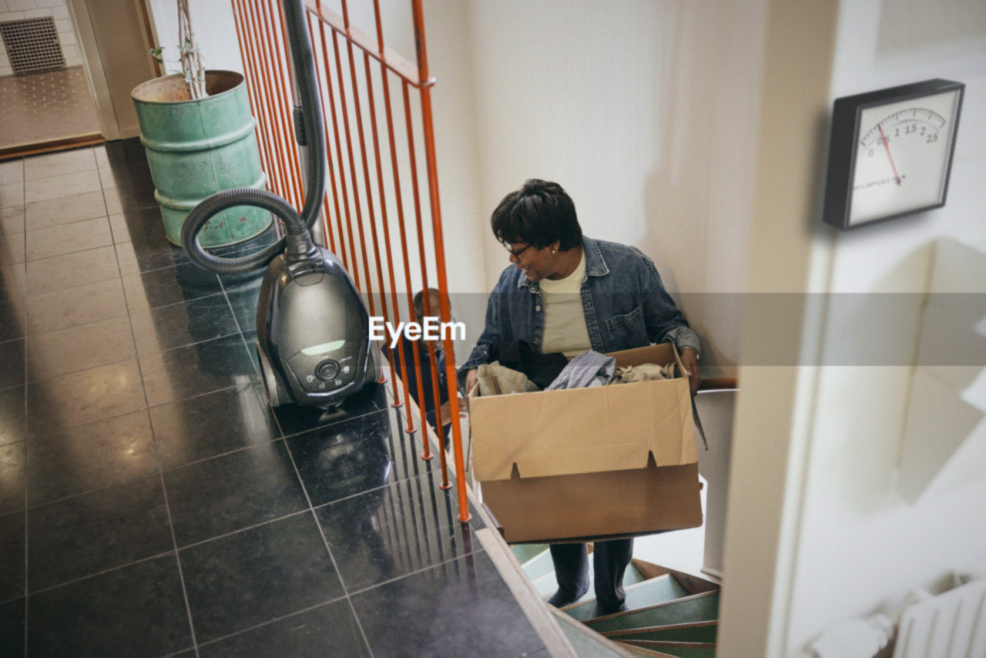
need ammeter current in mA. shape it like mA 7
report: mA 0.5
